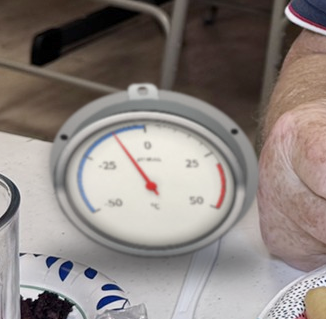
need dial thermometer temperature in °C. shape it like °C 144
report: °C -10
